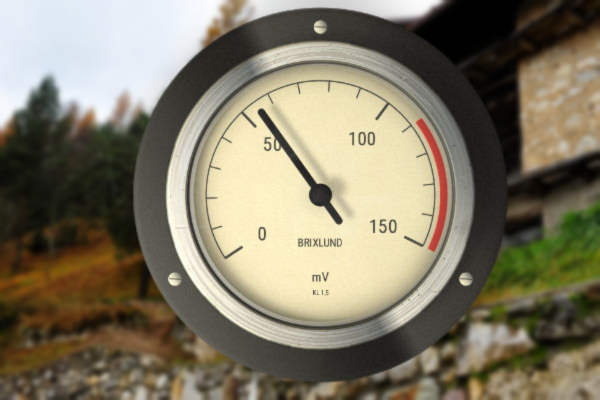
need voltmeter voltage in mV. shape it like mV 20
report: mV 55
